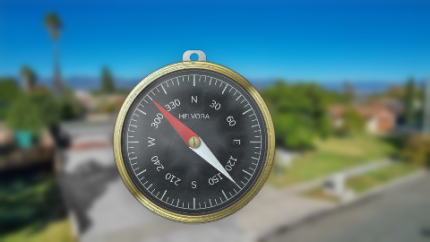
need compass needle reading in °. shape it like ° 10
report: ° 315
